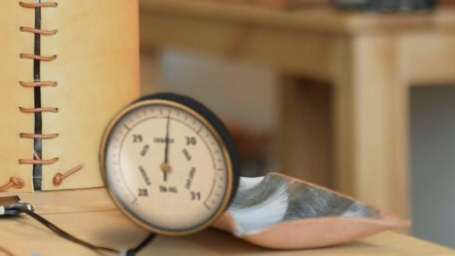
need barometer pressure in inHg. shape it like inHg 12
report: inHg 29.6
